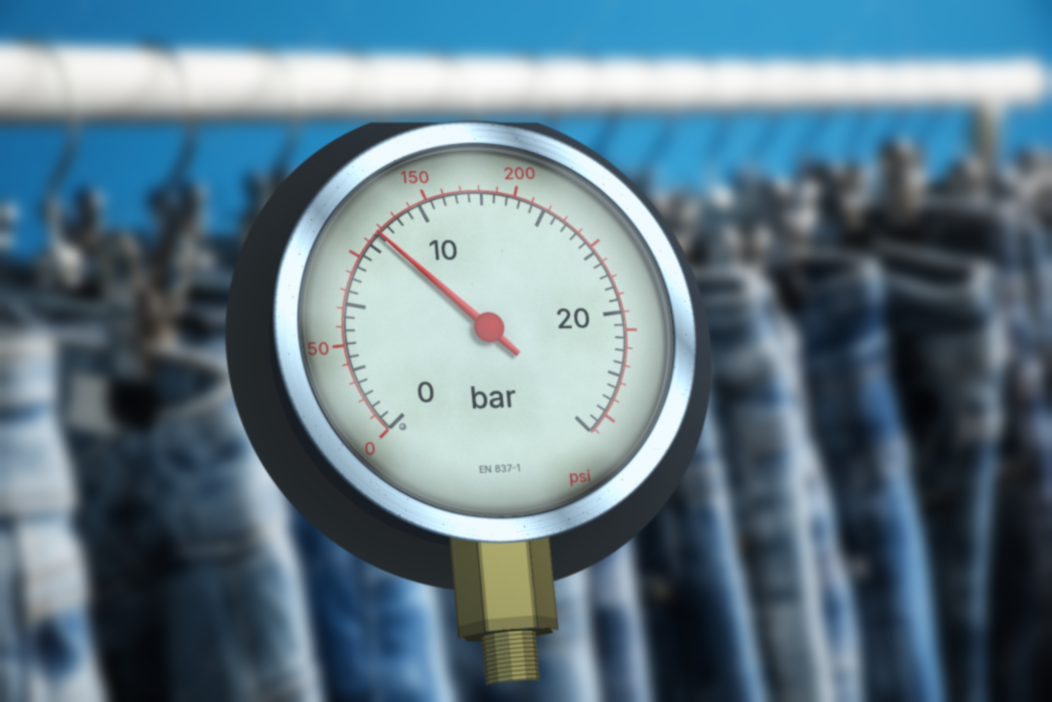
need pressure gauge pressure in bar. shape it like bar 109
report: bar 8
